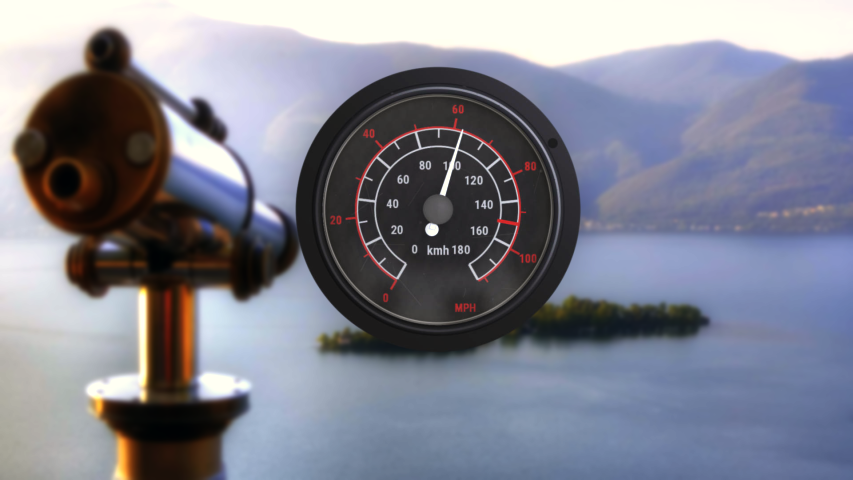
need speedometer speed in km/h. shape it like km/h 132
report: km/h 100
